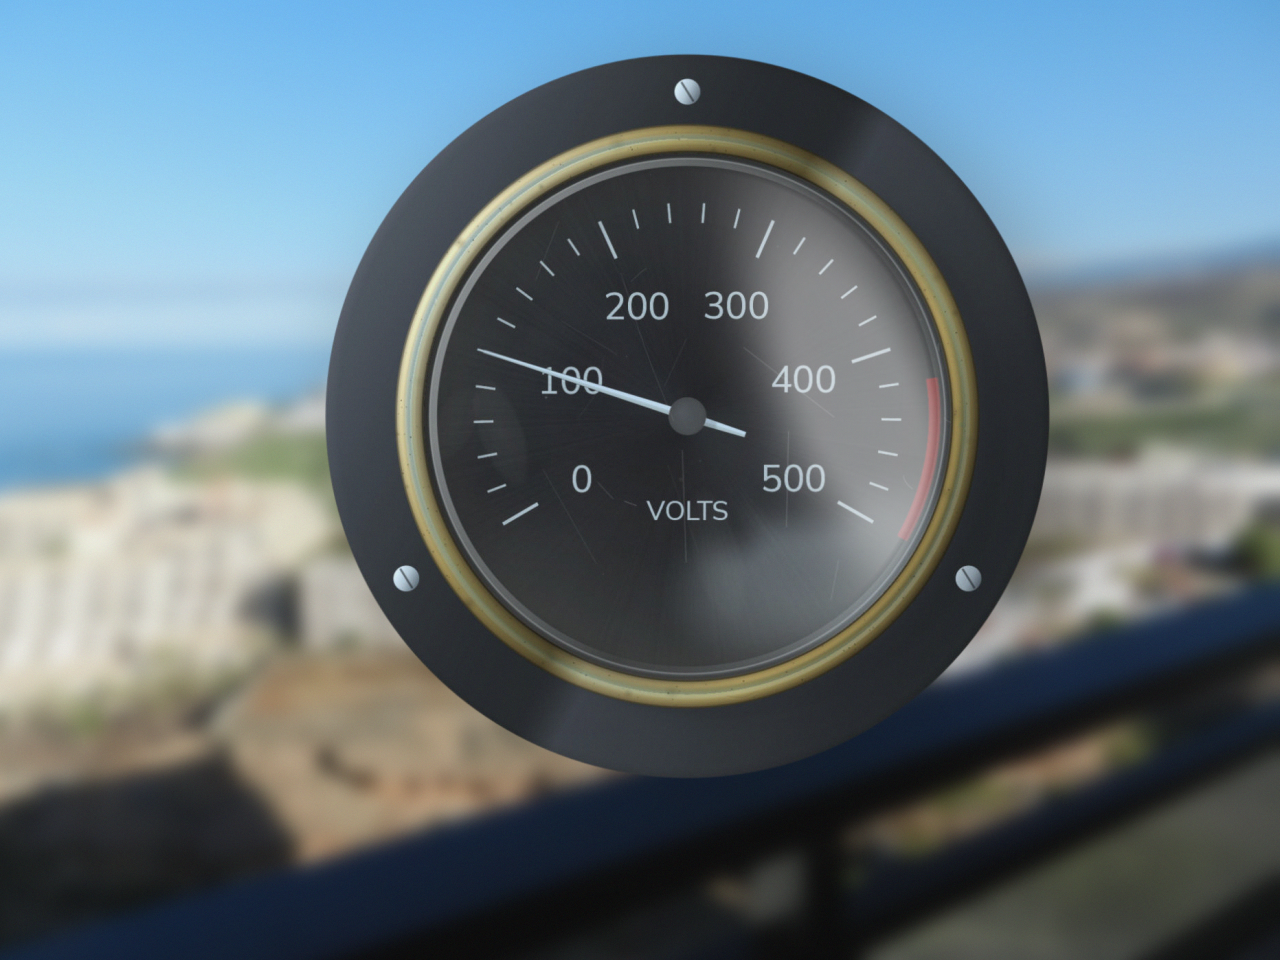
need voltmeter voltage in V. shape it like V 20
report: V 100
